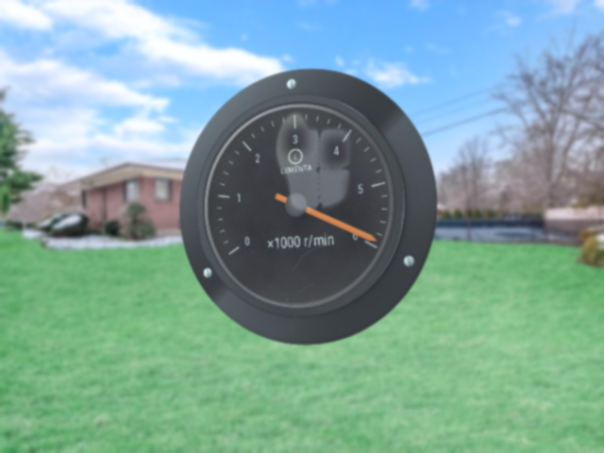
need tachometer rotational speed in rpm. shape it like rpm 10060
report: rpm 5900
